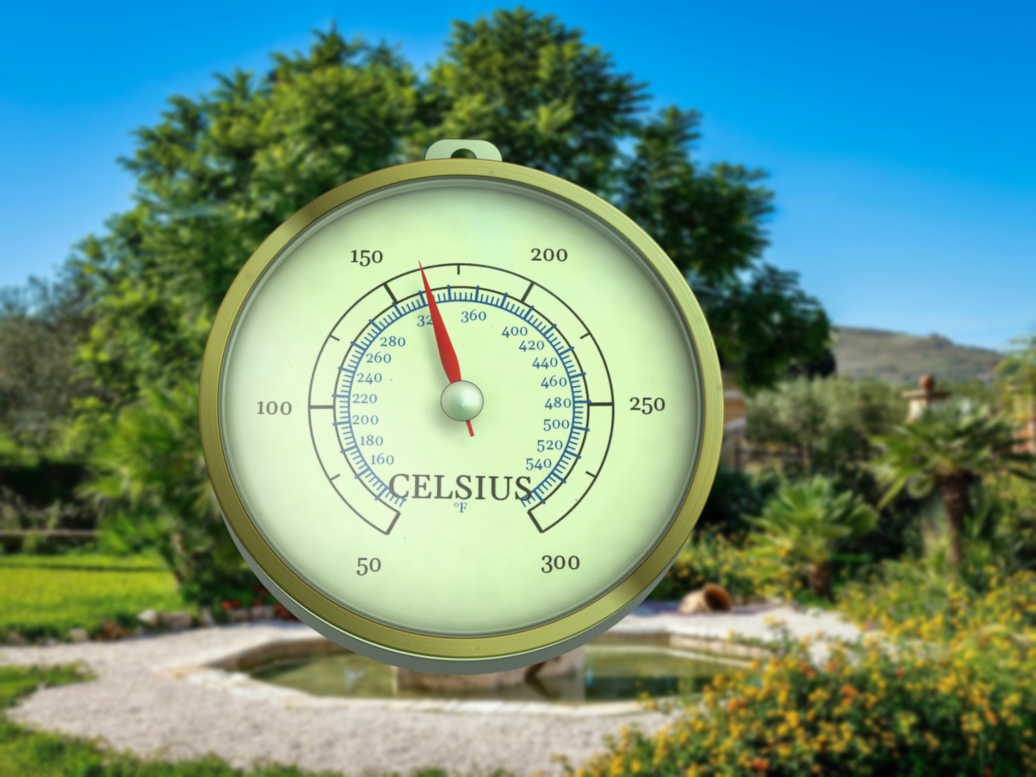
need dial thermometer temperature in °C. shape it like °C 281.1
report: °C 162.5
